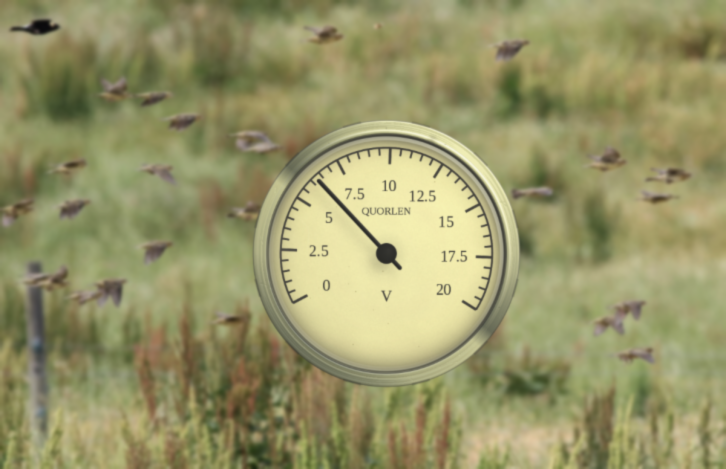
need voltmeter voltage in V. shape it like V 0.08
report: V 6.25
